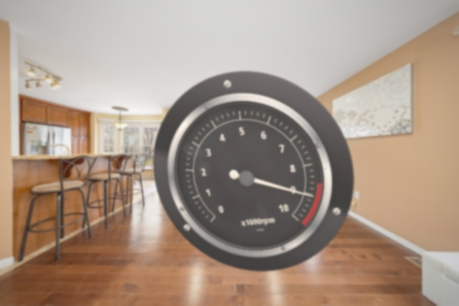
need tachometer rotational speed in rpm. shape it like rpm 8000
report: rpm 9000
